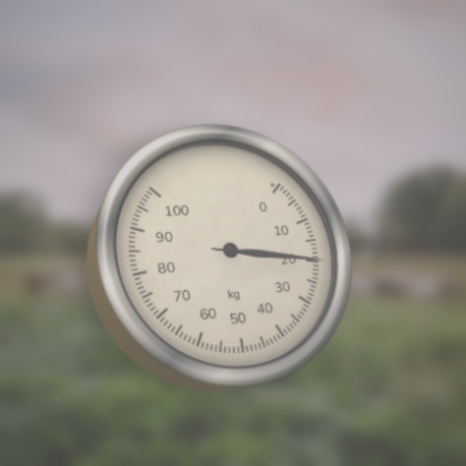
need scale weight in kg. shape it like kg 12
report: kg 20
